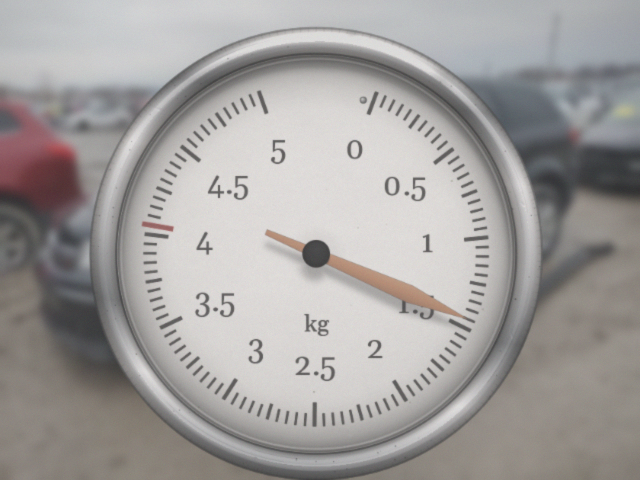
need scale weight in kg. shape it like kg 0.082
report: kg 1.45
